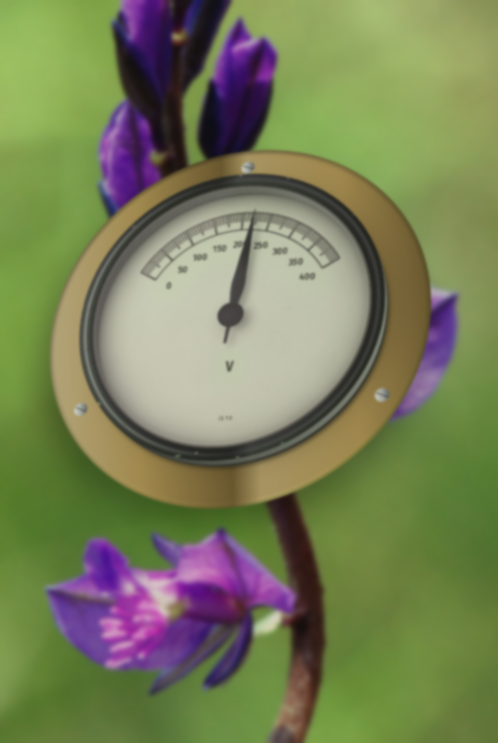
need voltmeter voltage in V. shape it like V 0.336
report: V 225
